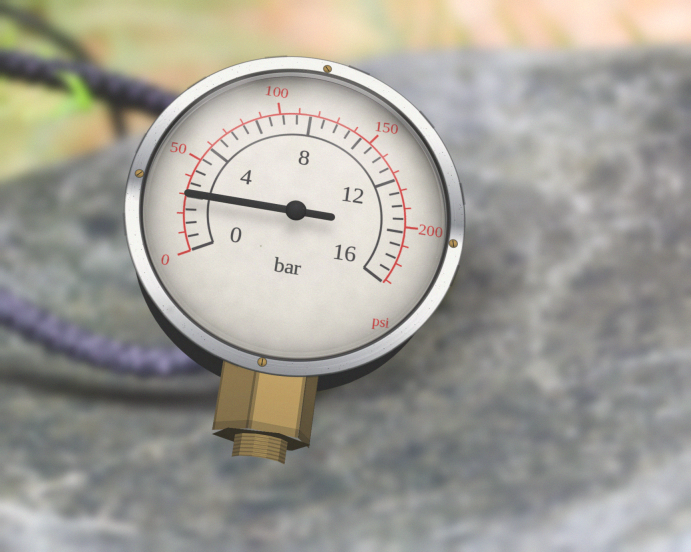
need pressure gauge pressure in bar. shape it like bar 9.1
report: bar 2
